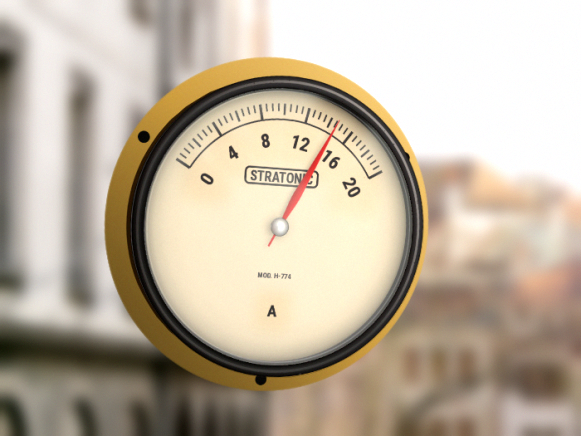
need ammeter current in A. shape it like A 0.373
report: A 14.5
